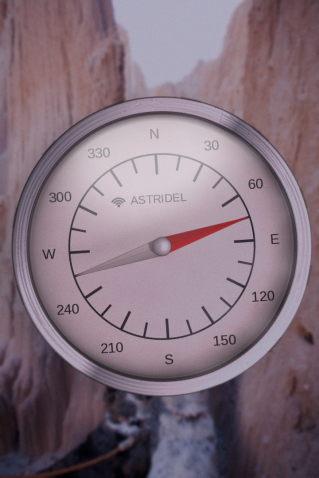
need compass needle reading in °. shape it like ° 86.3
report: ° 75
